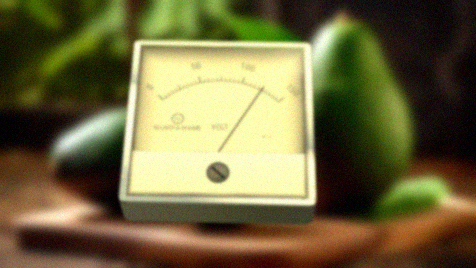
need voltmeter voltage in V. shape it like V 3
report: V 125
